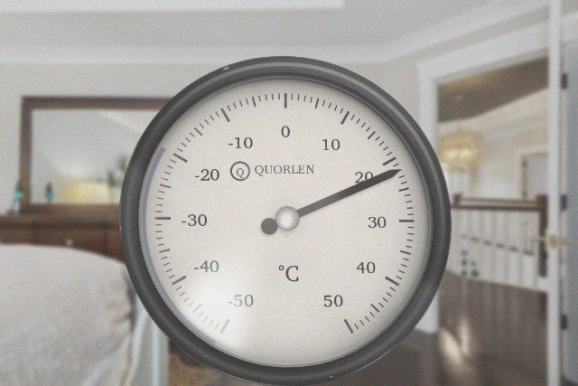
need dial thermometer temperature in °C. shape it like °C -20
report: °C 22
